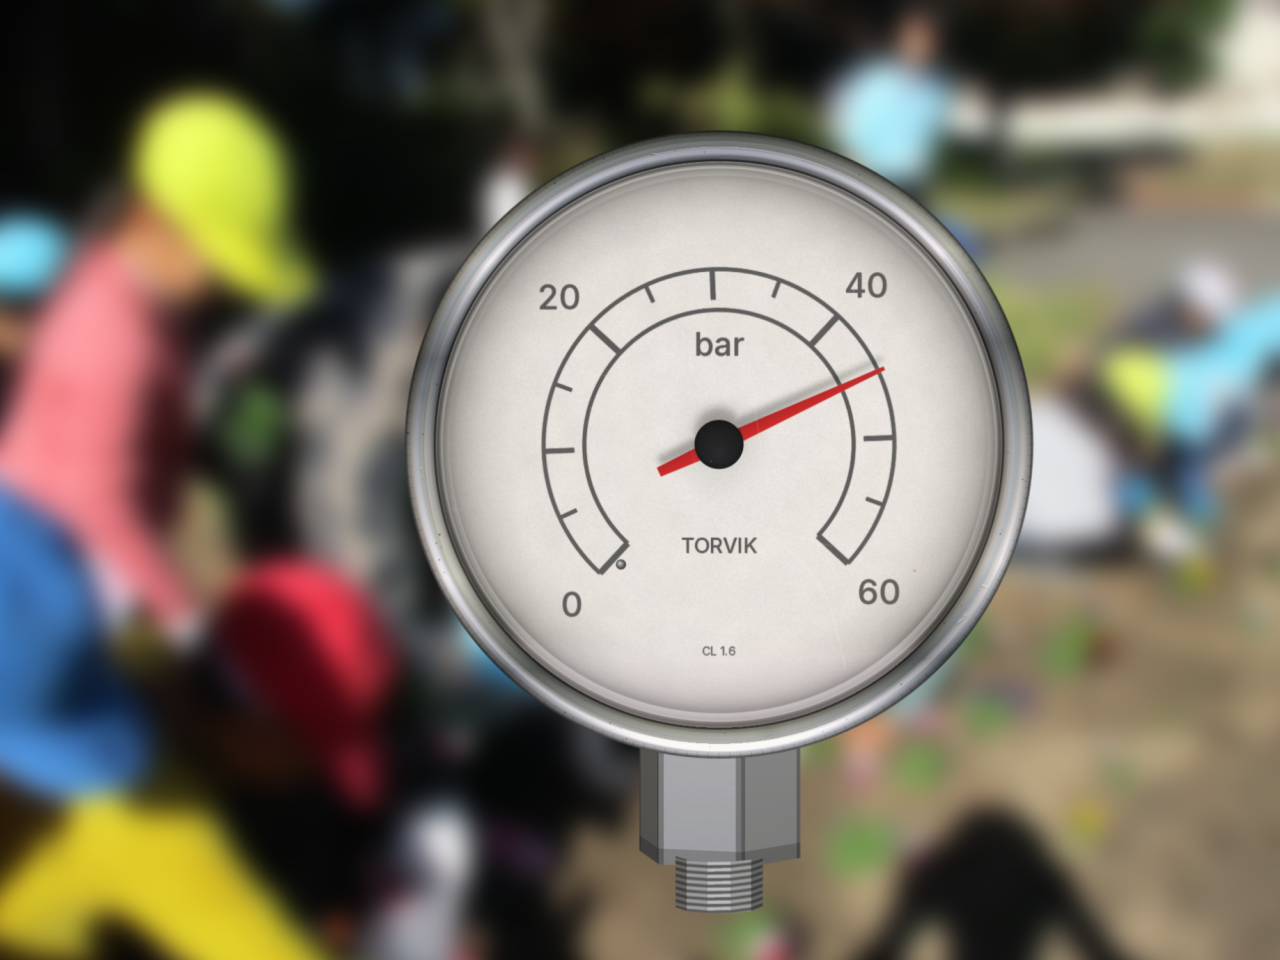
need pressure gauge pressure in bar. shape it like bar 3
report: bar 45
